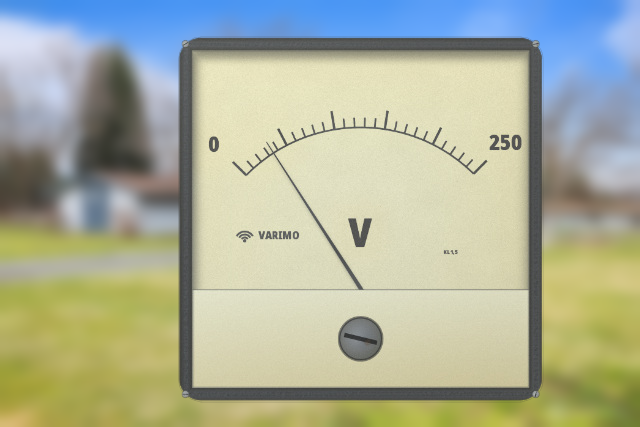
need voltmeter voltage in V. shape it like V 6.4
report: V 35
